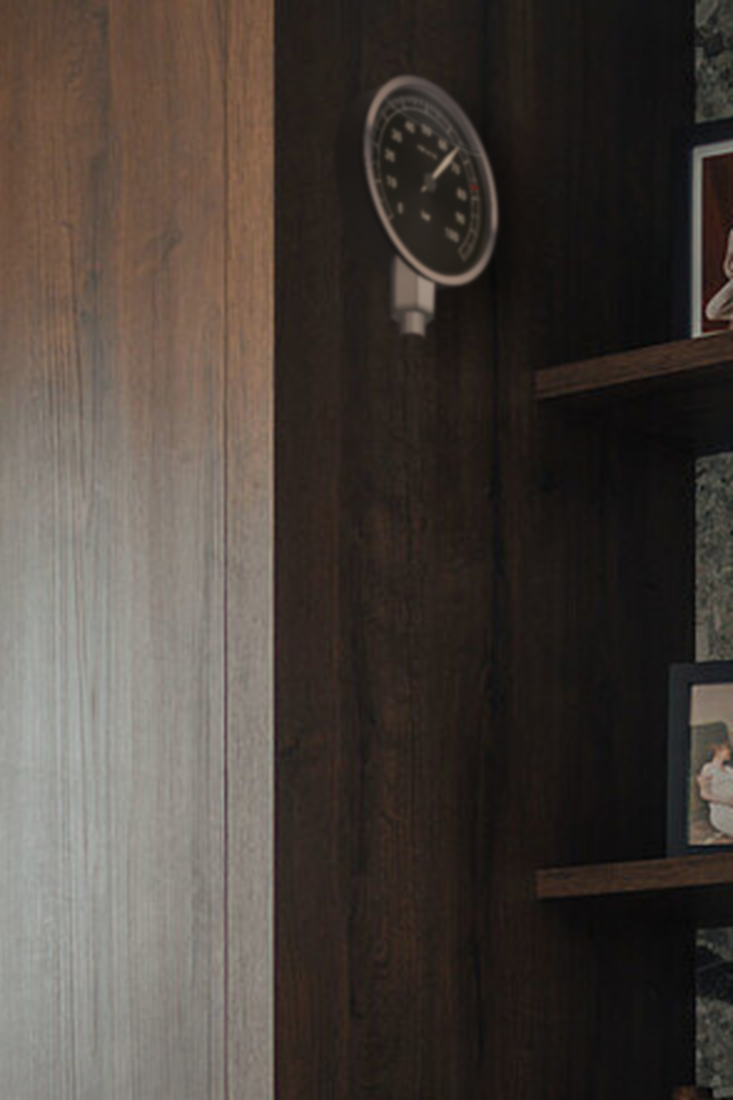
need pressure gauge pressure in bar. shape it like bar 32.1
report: bar 65
